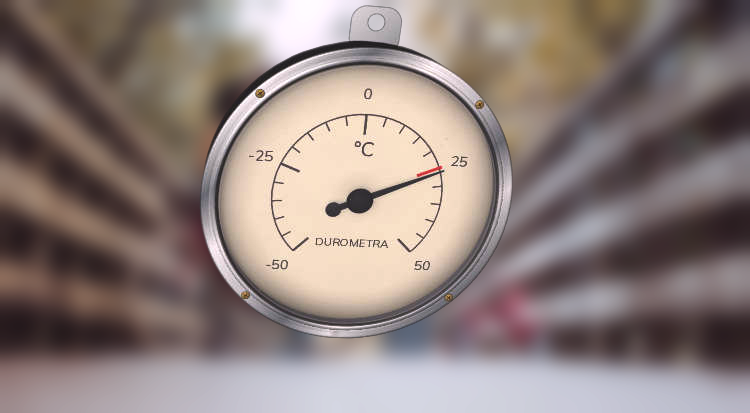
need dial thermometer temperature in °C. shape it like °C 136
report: °C 25
